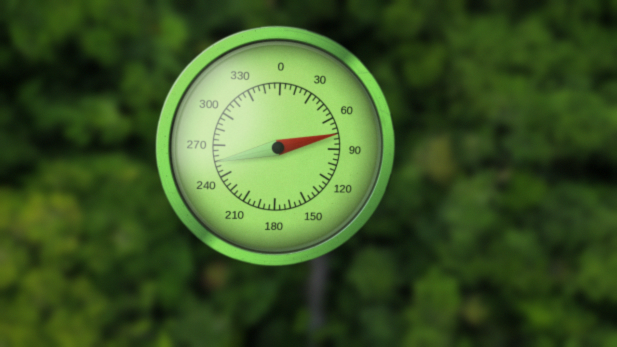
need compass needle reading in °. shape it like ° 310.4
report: ° 75
